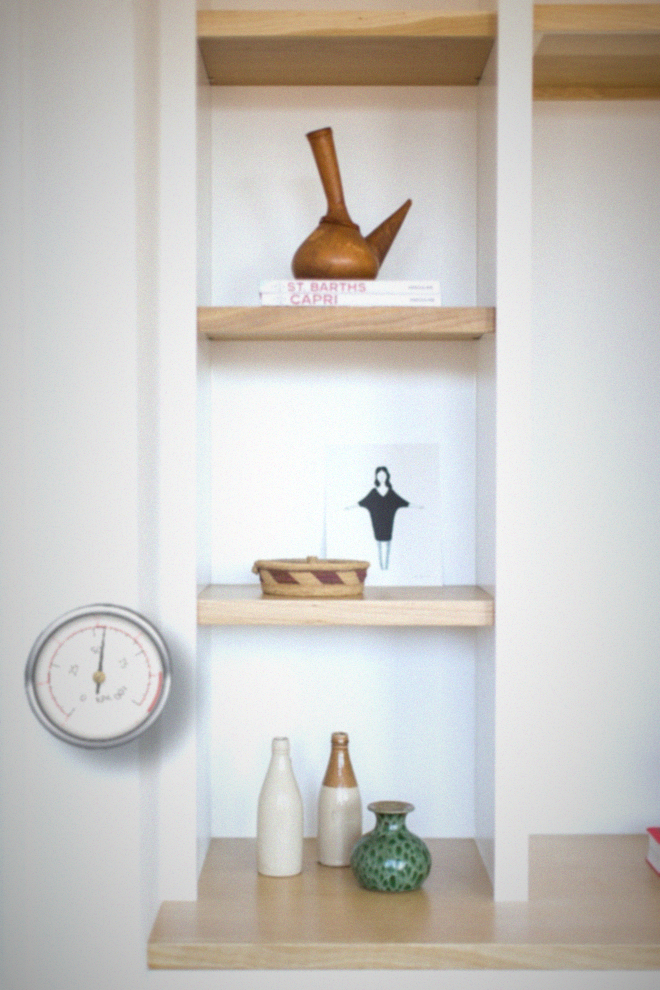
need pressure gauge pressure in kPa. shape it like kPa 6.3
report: kPa 55
